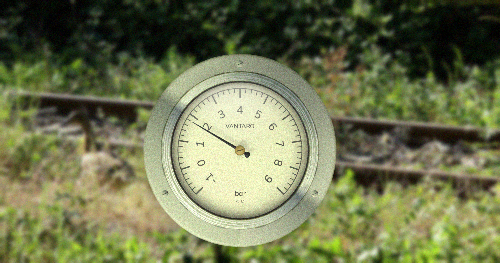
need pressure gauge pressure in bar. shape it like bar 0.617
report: bar 1.8
